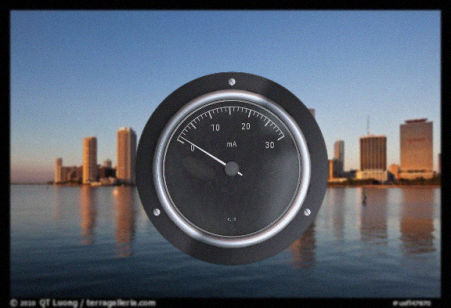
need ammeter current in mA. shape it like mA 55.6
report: mA 1
